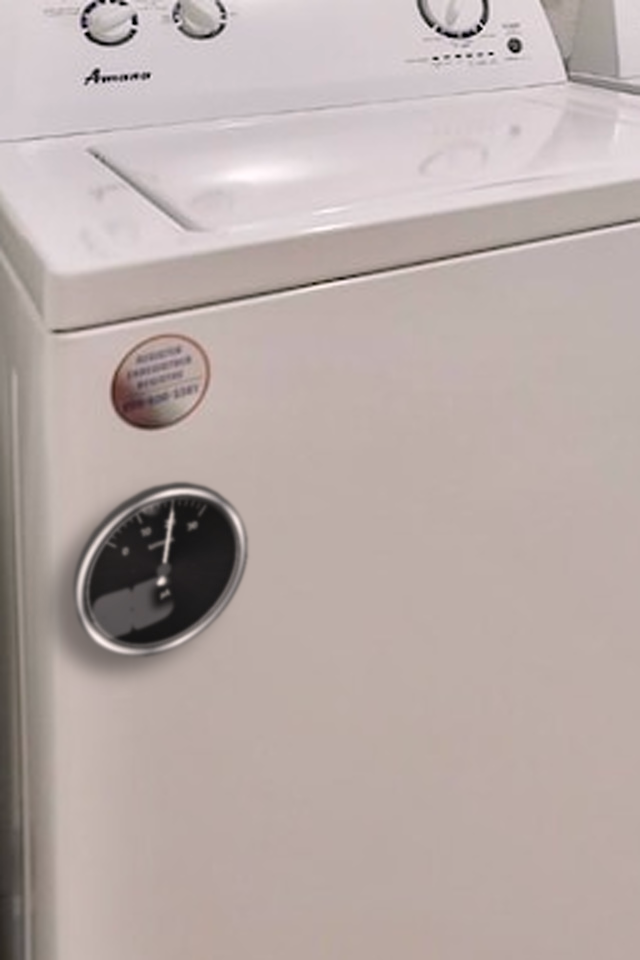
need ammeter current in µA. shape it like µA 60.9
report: µA 20
